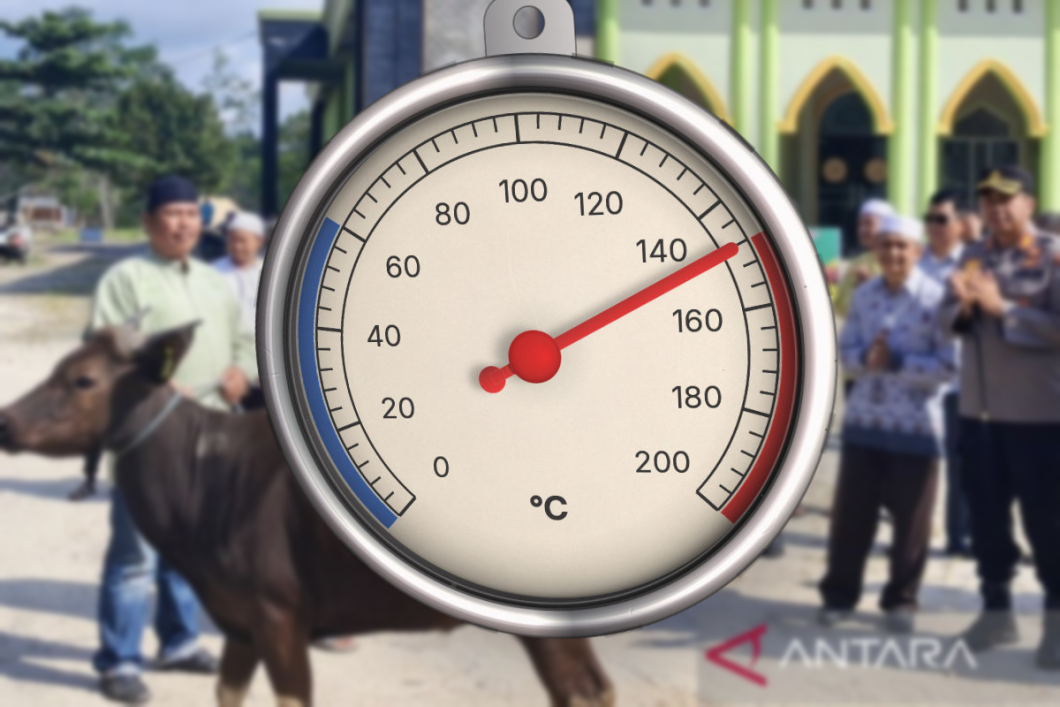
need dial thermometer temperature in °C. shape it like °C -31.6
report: °C 148
